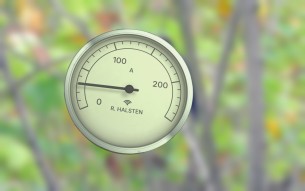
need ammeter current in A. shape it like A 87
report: A 30
